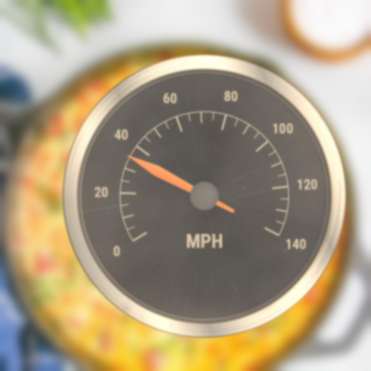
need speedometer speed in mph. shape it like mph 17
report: mph 35
